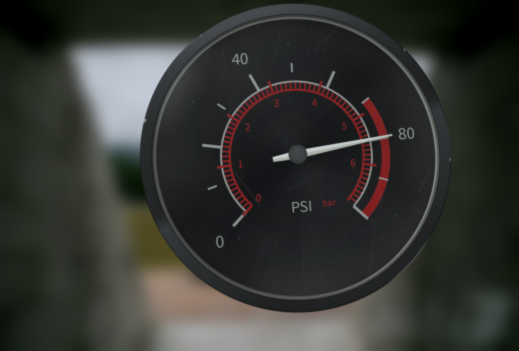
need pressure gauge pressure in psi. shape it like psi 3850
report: psi 80
